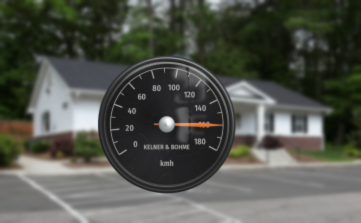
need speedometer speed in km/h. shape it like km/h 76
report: km/h 160
